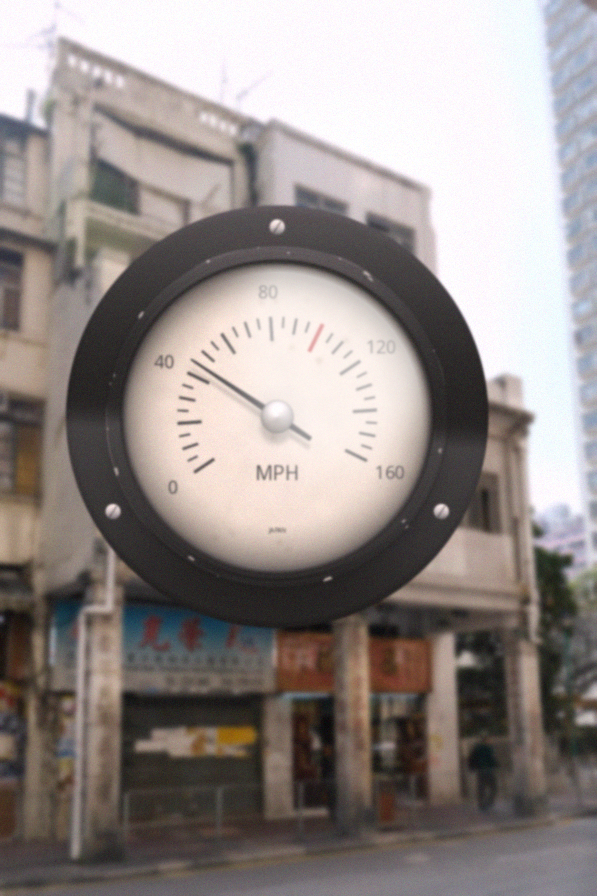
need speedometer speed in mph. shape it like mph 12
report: mph 45
